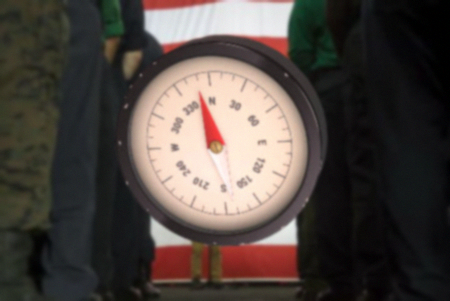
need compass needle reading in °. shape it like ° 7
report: ° 350
